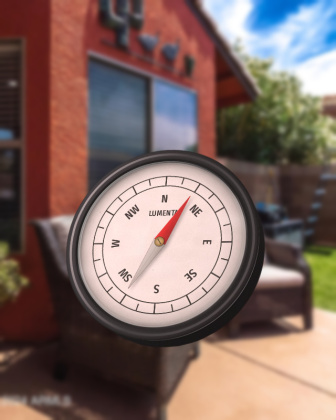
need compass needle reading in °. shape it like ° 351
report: ° 30
